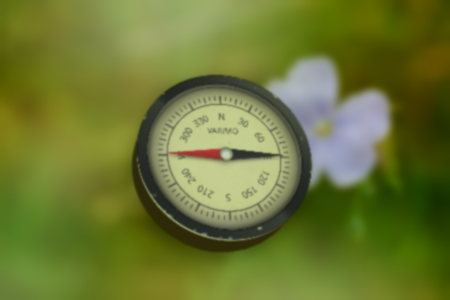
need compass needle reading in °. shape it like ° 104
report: ° 270
